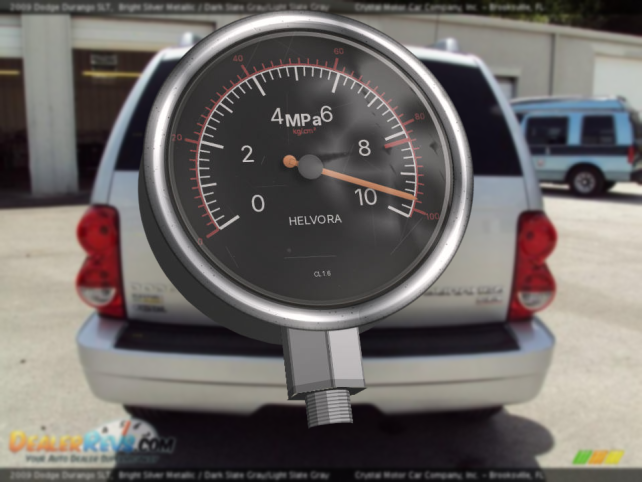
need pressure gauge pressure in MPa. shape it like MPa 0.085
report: MPa 9.6
